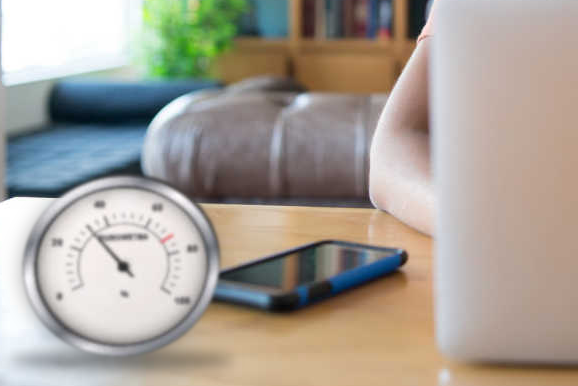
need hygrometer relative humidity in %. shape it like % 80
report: % 32
